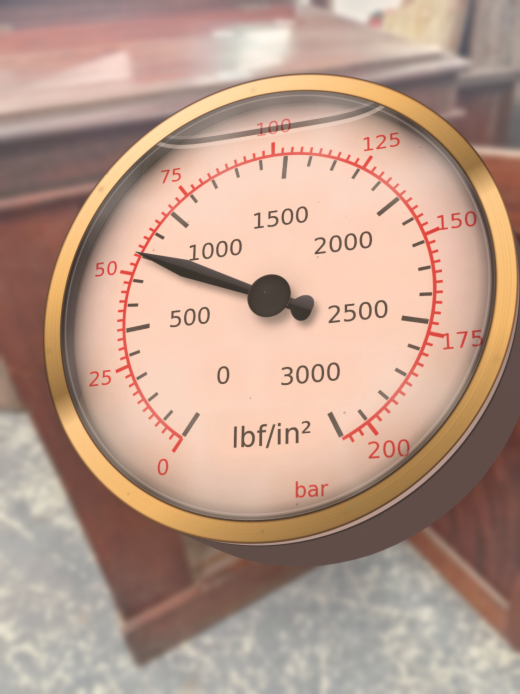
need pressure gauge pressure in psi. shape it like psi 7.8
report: psi 800
